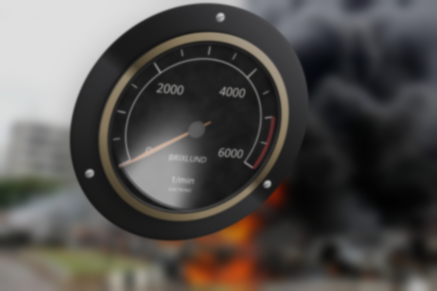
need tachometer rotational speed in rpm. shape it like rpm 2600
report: rpm 0
